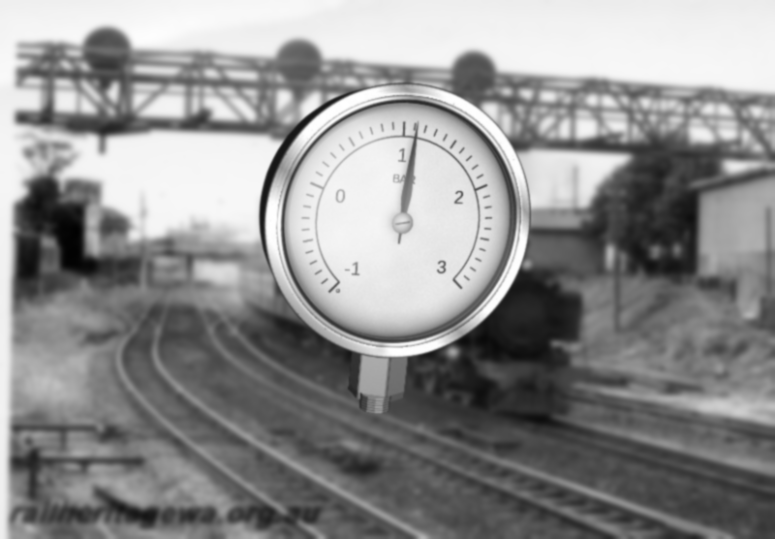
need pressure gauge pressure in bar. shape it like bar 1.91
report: bar 1.1
